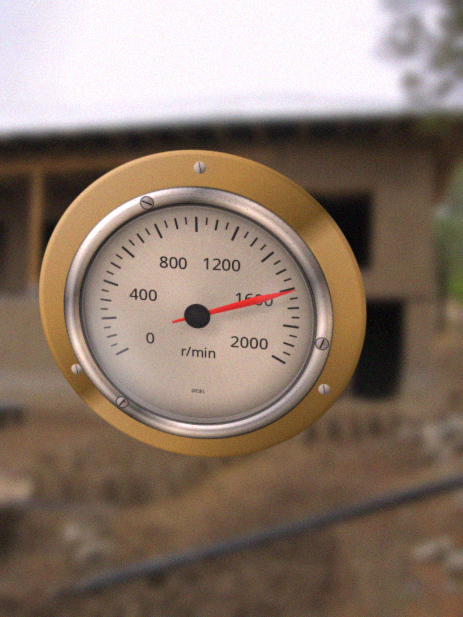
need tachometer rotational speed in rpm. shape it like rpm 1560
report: rpm 1600
